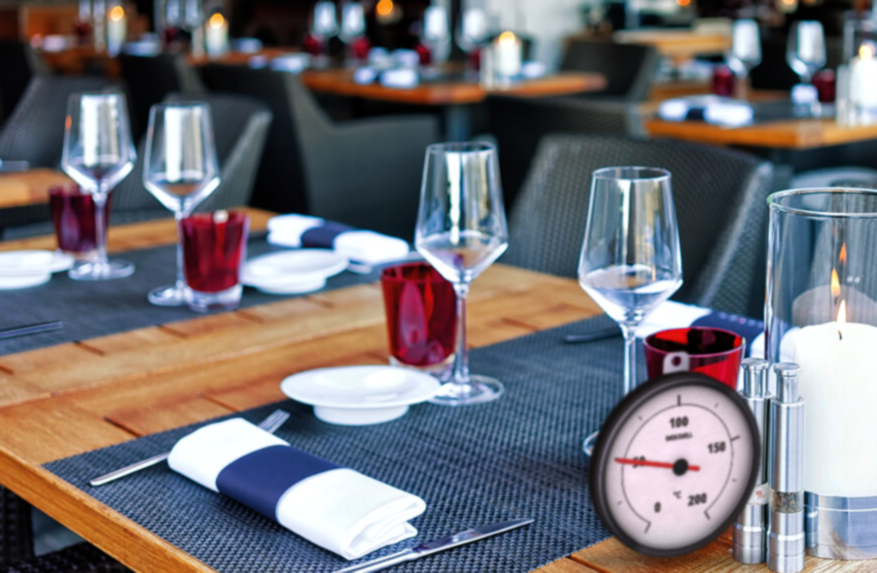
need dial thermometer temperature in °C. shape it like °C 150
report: °C 50
